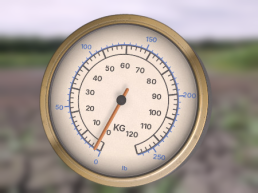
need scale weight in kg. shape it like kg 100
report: kg 2
